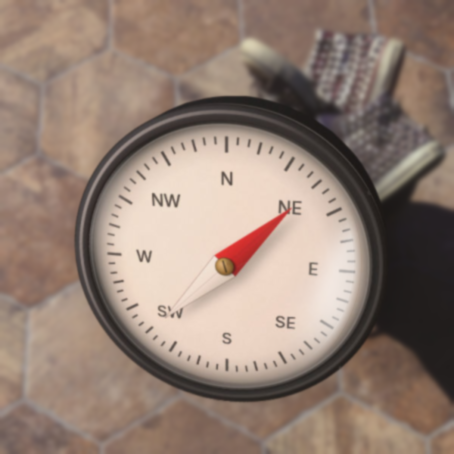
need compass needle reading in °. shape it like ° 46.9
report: ° 45
